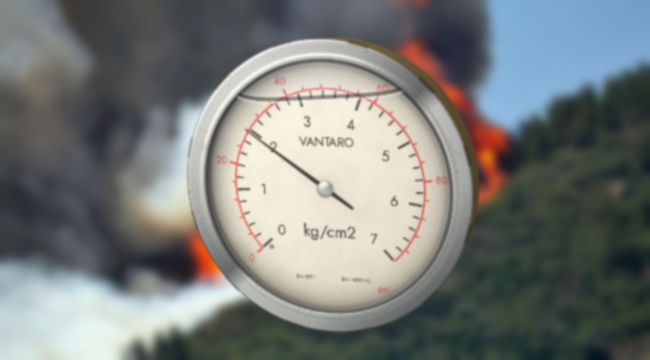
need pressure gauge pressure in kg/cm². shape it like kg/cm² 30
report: kg/cm² 2
